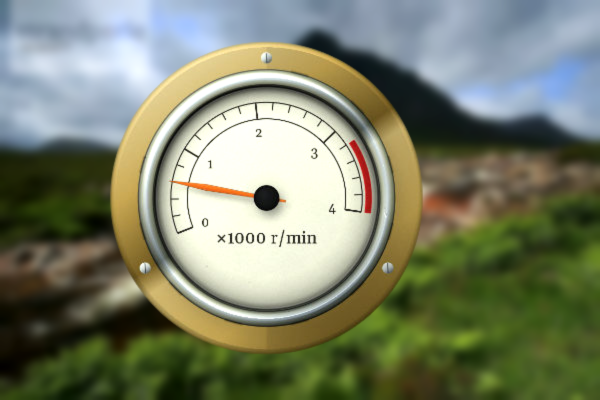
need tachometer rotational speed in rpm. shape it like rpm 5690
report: rpm 600
